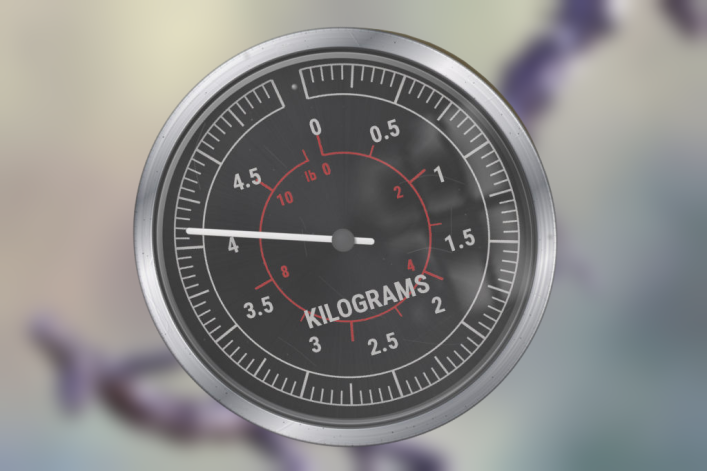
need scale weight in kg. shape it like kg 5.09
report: kg 4.1
